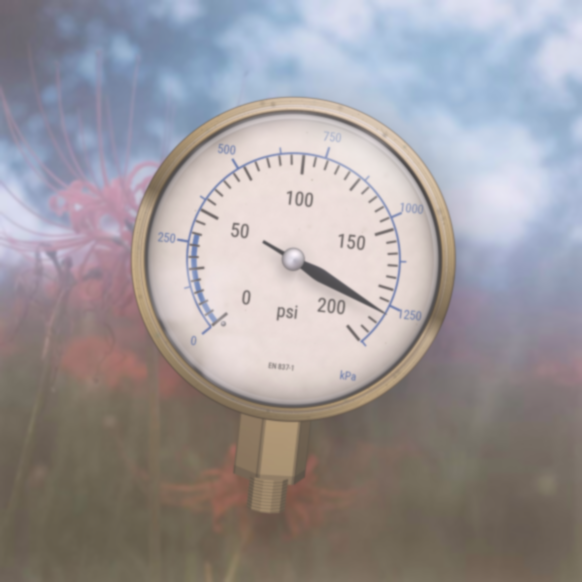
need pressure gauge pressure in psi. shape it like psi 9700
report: psi 185
